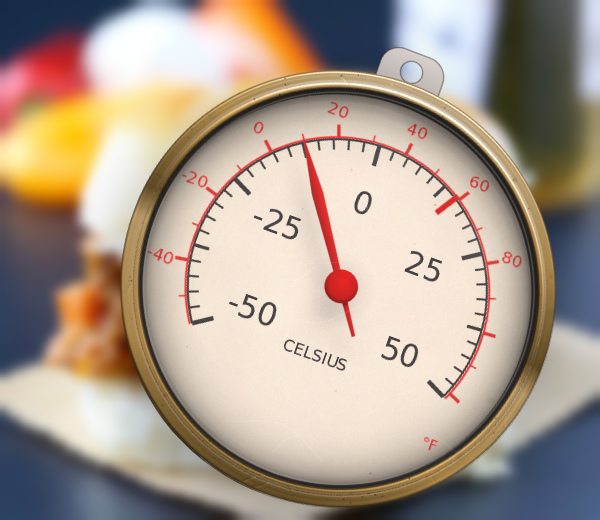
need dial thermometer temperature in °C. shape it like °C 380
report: °C -12.5
